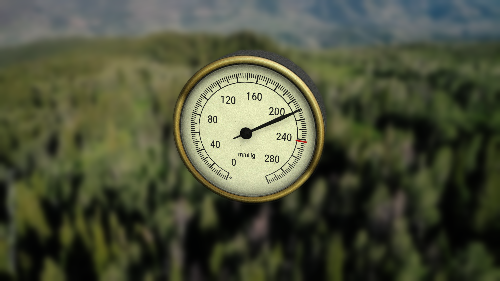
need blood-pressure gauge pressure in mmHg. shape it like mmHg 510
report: mmHg 210
